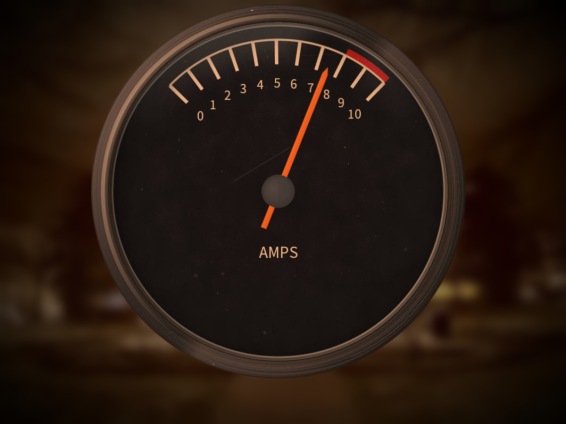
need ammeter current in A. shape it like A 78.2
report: A 7.5
